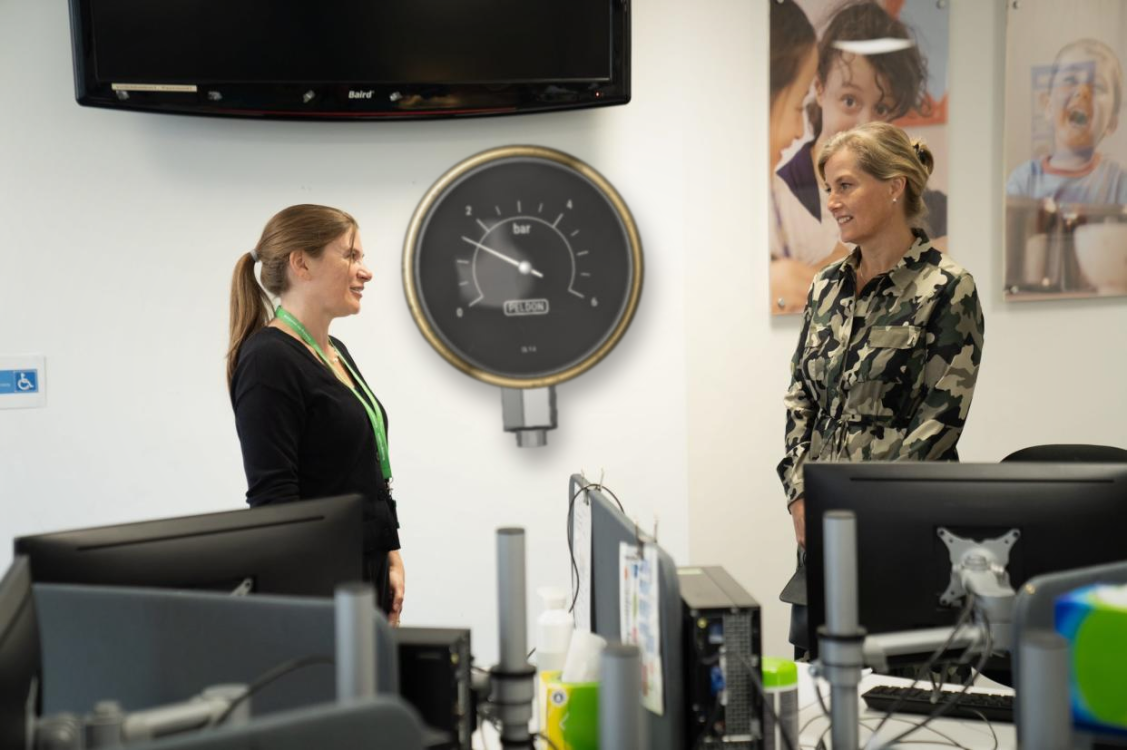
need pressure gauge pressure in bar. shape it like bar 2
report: bar 1.5
